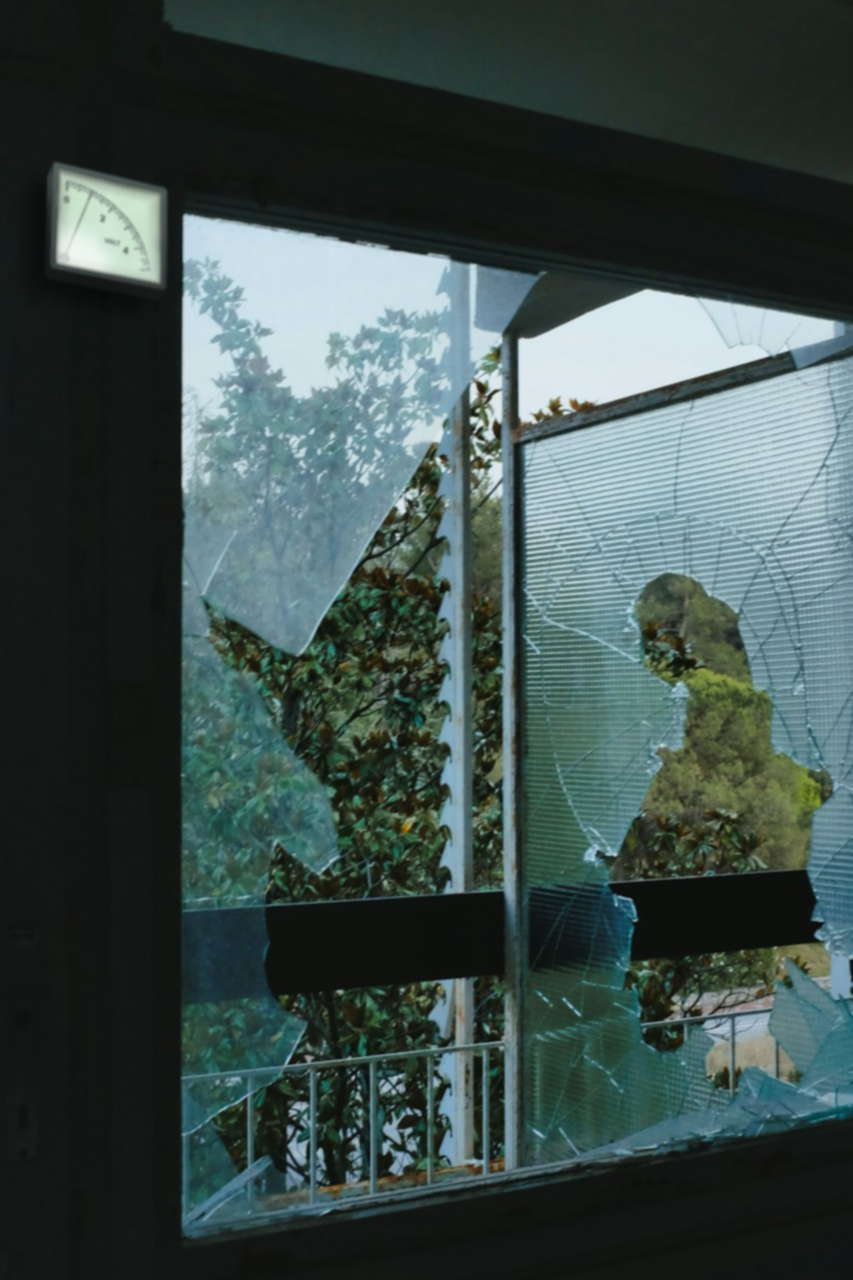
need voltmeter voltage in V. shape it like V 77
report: V 1
